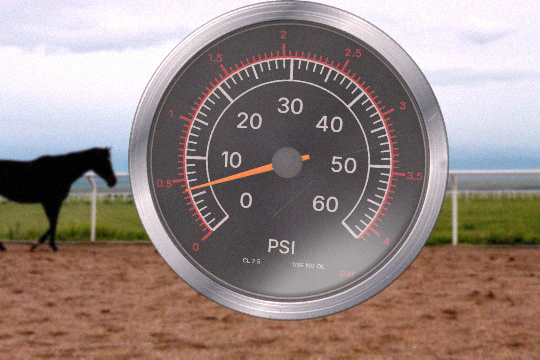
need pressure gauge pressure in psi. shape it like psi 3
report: psi 6
